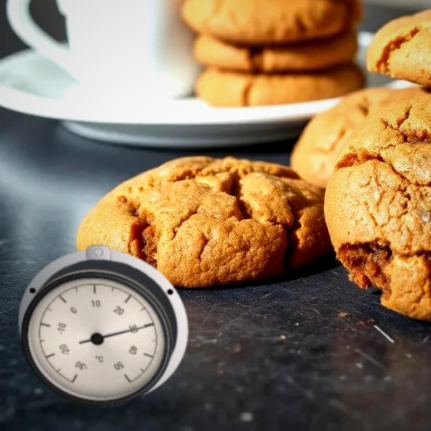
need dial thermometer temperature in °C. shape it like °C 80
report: °C 30
